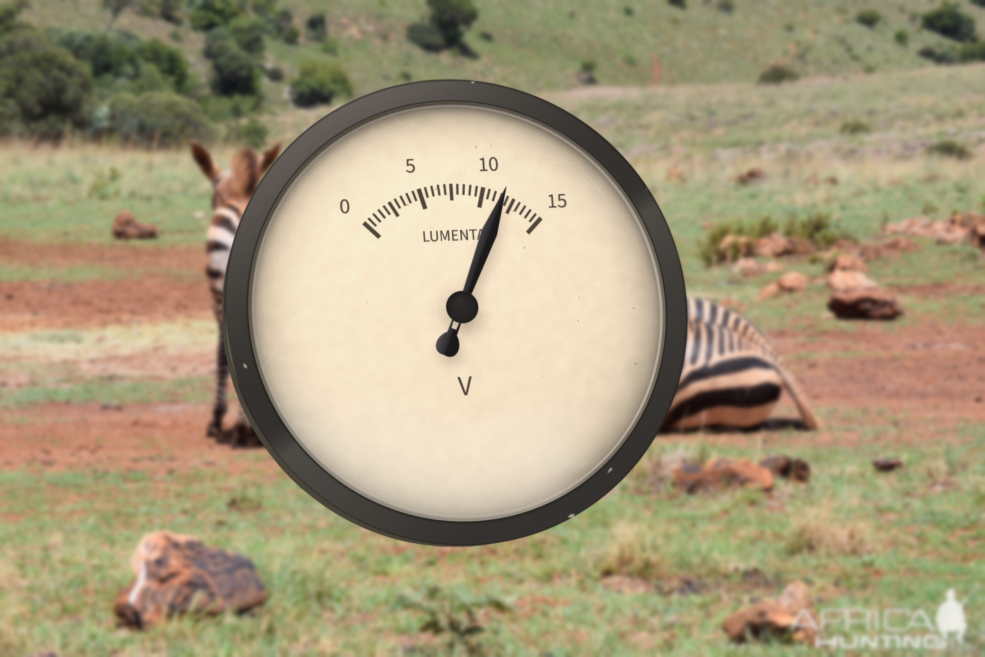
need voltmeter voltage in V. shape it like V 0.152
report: V 11.5
